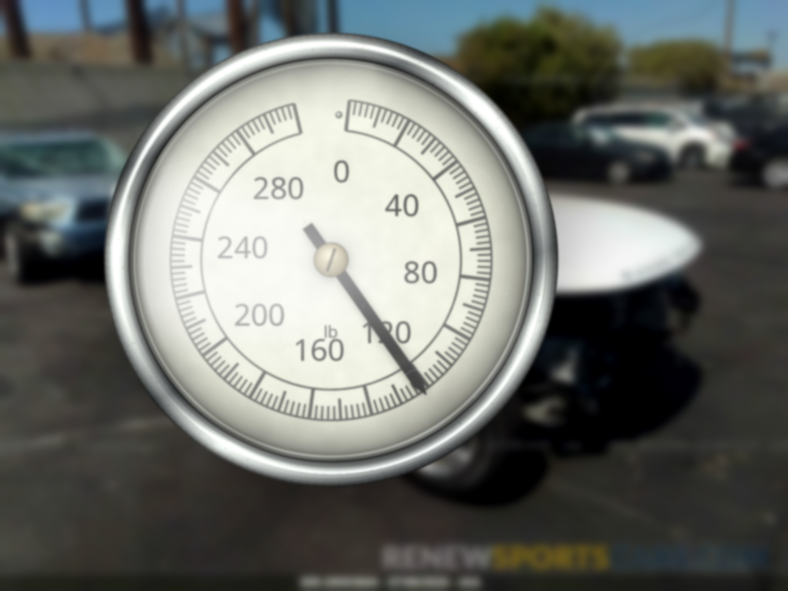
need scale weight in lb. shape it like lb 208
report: lb 122
